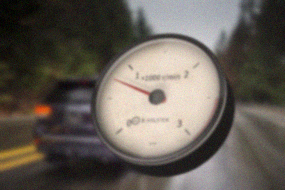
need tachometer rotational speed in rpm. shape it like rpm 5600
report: rpm 750
